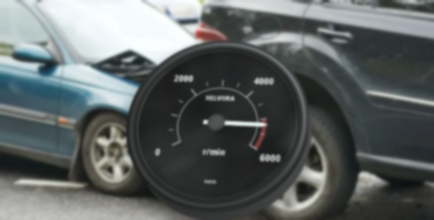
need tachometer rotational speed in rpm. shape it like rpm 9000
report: rpm 5250
